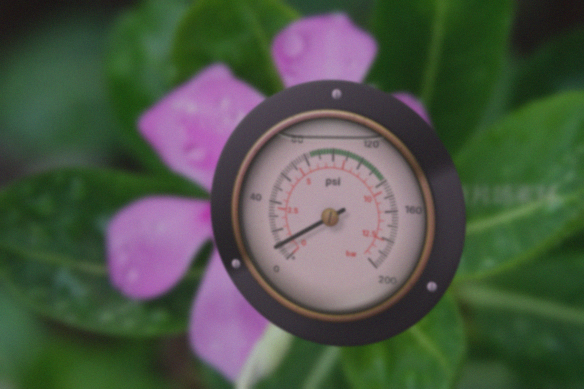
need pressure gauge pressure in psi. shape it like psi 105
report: psi 10
